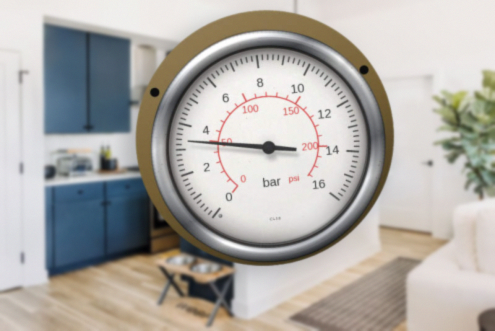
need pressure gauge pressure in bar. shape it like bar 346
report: bar 3.4
